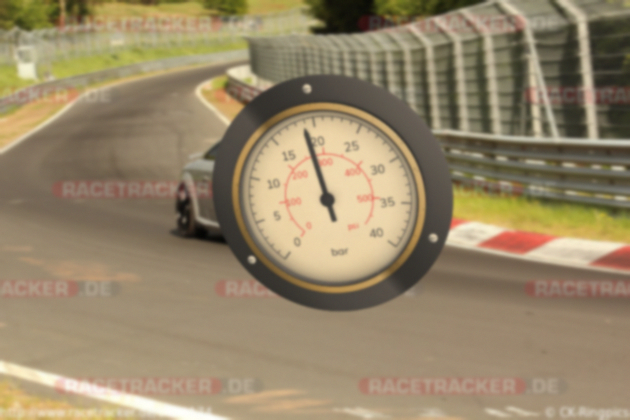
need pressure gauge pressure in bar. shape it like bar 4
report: bar 19
